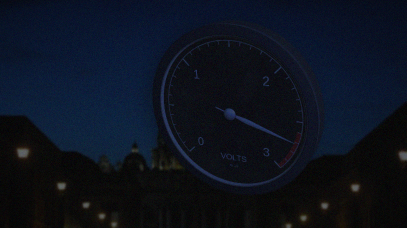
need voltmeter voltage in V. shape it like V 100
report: V 2.7
